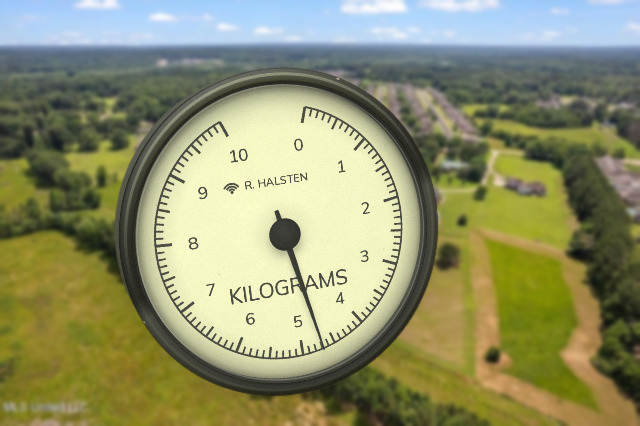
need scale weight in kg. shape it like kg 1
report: kg 4.7
